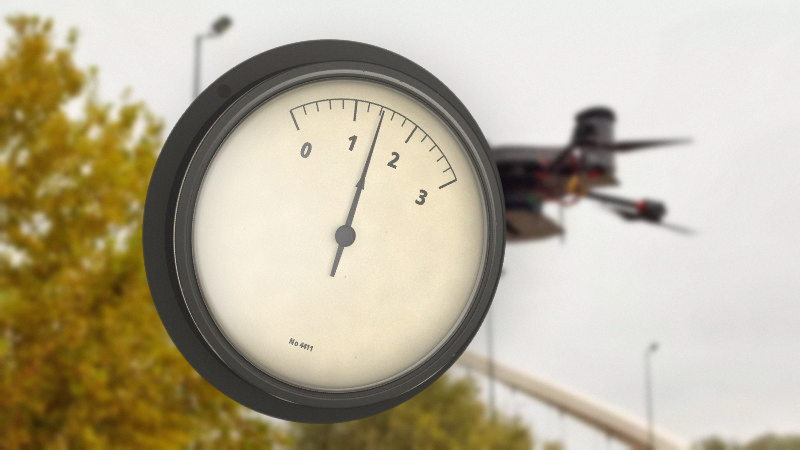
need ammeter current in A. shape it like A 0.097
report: A 1.4
